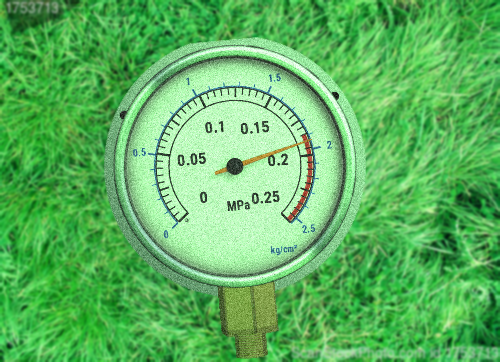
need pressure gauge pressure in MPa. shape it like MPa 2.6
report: MPa 0.19
